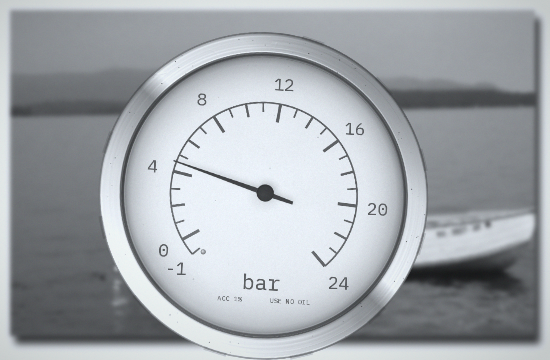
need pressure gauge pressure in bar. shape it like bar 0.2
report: bar 4.5
